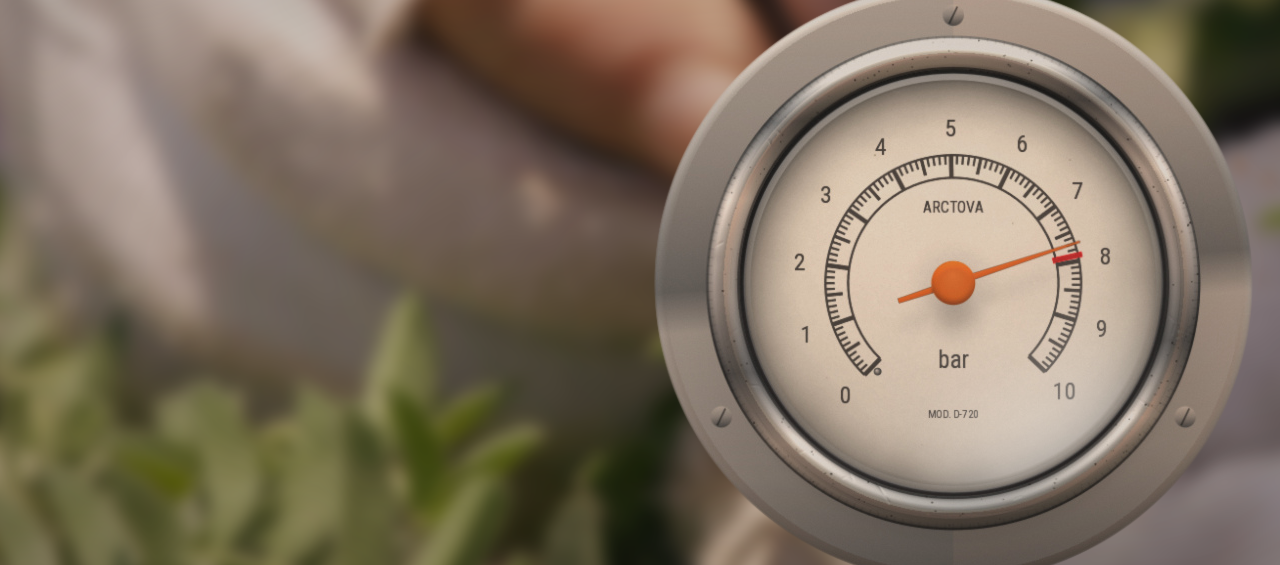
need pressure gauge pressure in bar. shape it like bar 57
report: bar 7.7
